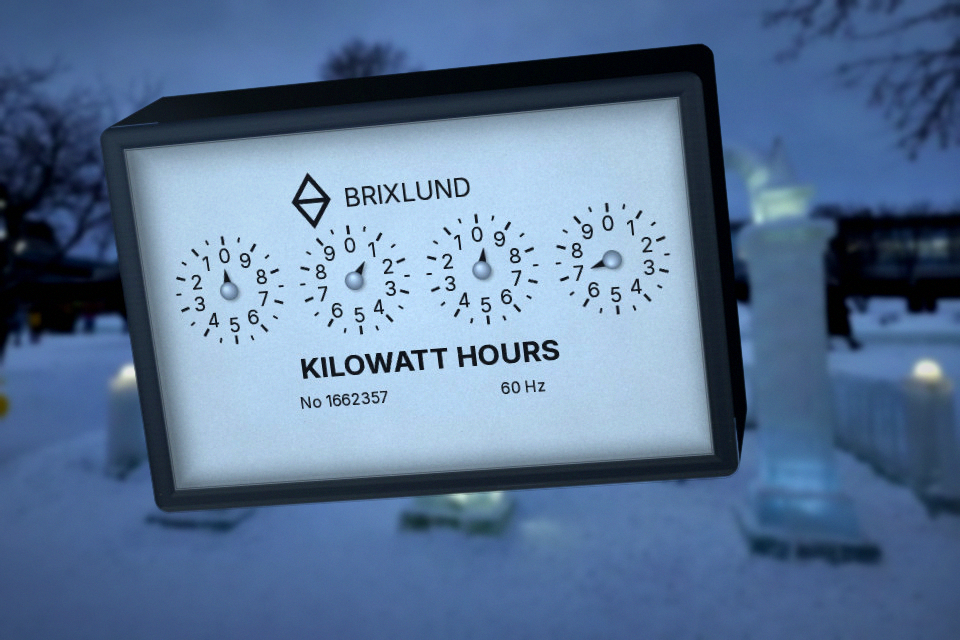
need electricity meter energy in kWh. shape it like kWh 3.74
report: kWh 97
